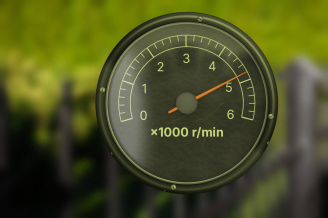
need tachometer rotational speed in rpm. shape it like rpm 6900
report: rpm 4800
